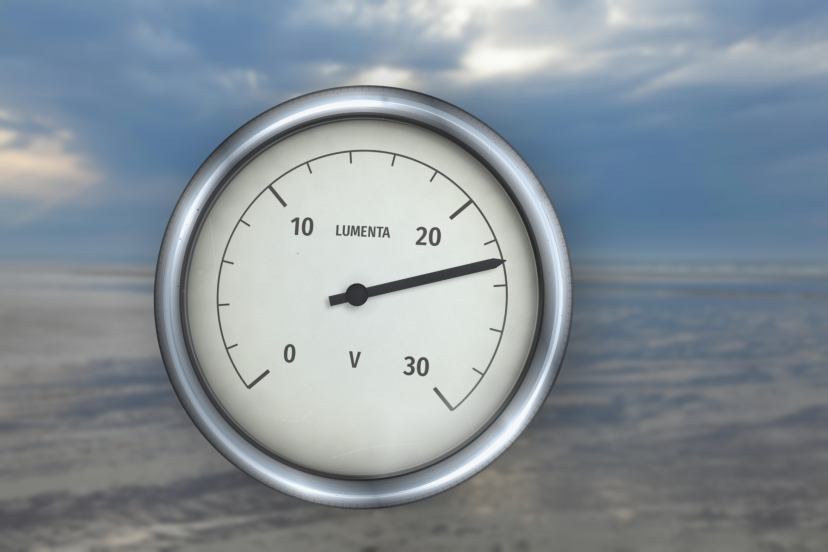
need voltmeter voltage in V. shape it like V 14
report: V 23
